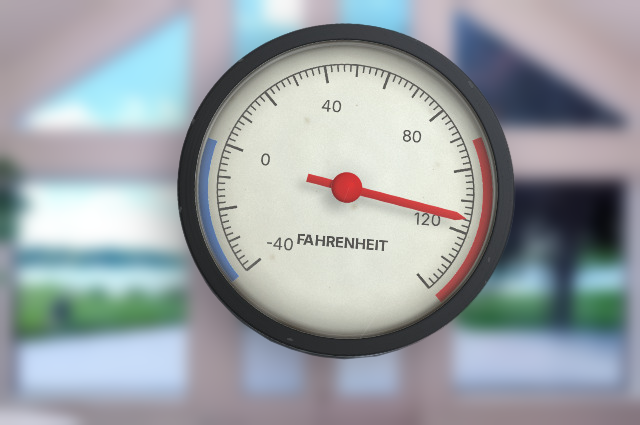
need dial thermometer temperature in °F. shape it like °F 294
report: °F 116
